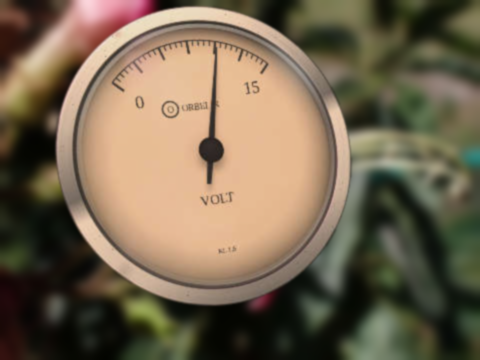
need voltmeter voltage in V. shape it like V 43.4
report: V 10
